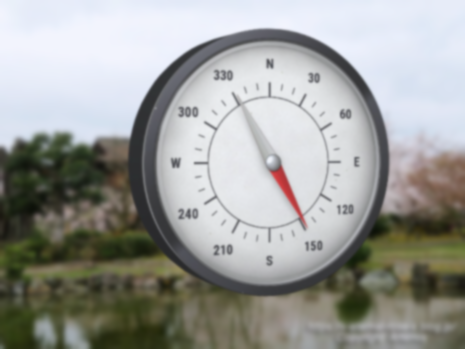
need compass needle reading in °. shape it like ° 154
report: ° 150
